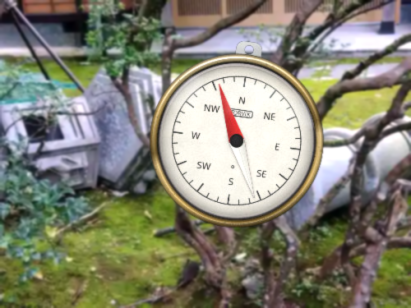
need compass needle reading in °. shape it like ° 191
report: ° 335
